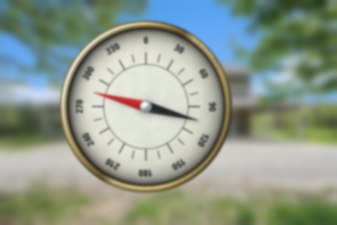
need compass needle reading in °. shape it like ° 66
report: ° 285
